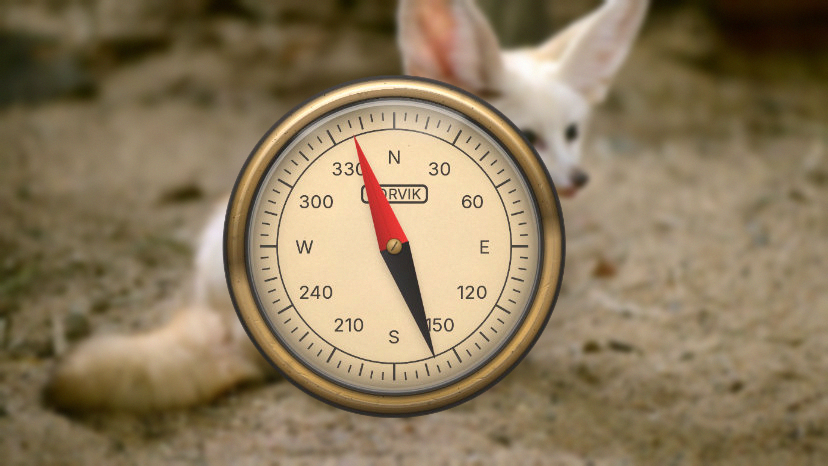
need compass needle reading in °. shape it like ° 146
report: ° 340
